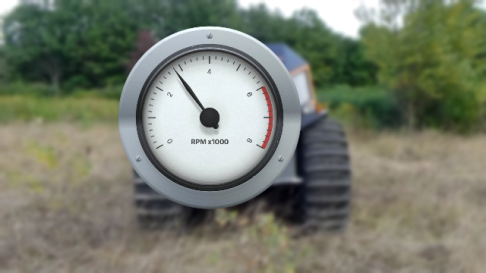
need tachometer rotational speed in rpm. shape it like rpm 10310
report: rpm 2800
